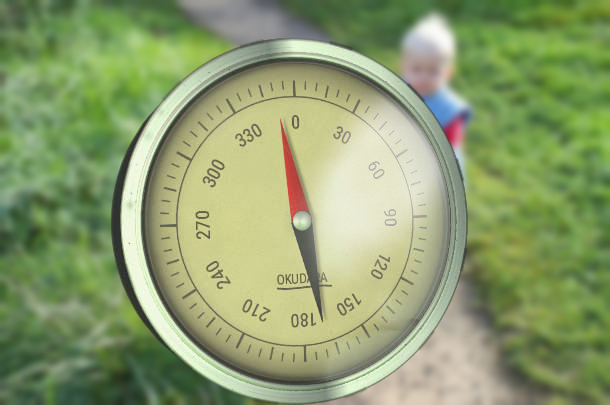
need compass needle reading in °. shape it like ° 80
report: ° 350
